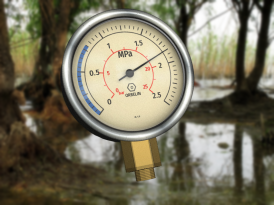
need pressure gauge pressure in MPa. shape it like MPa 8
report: MPa 1.85
